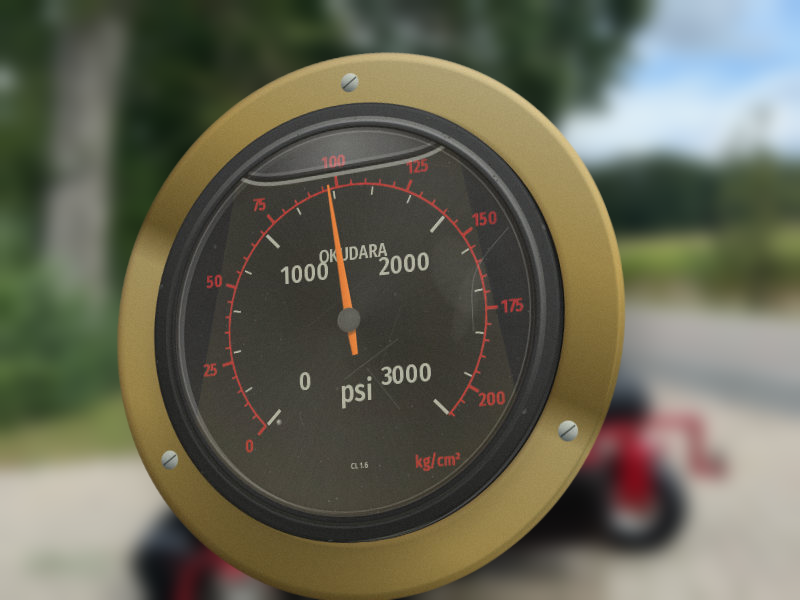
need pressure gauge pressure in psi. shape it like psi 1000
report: psi 1400
